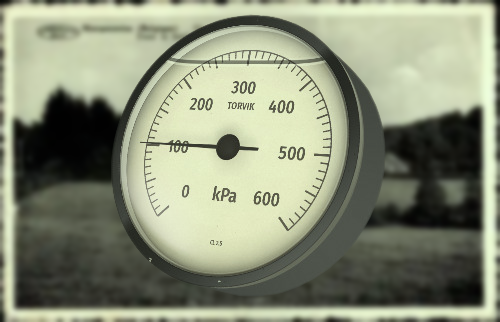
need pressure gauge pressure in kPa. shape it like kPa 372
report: kPa 100
